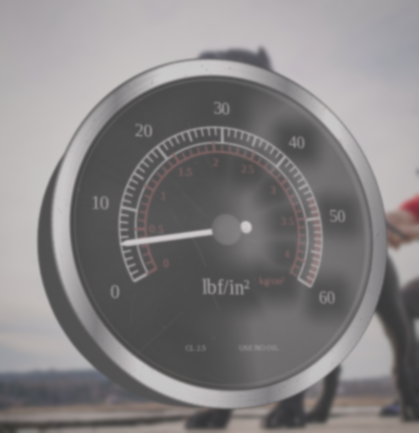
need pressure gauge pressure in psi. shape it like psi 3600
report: psi 5
